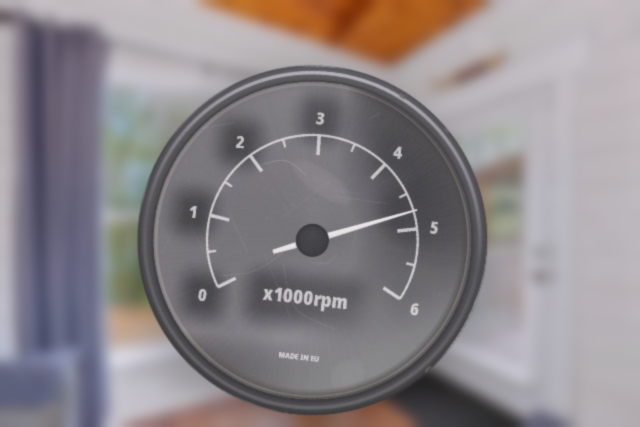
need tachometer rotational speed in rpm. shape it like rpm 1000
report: rpm 4750
